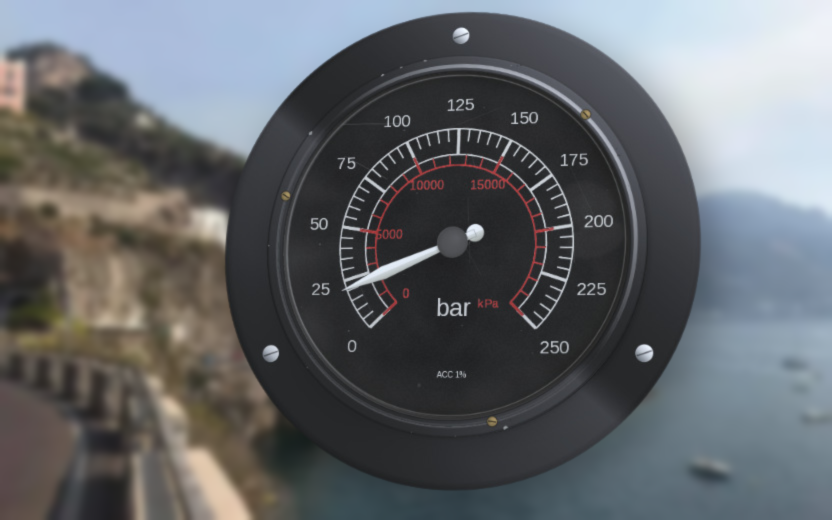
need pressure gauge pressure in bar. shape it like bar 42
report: bar 20
